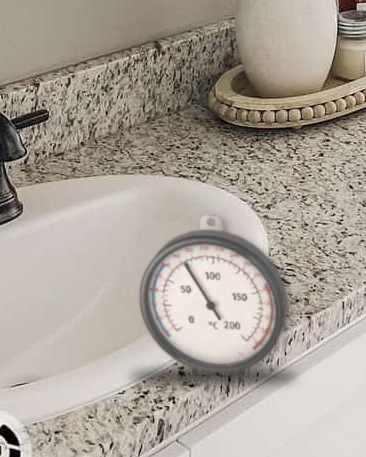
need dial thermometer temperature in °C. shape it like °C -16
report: °C 75
